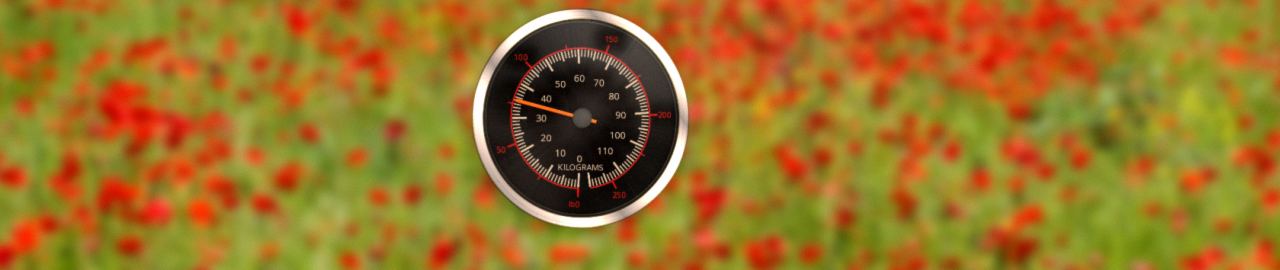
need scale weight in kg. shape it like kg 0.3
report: kg 35
